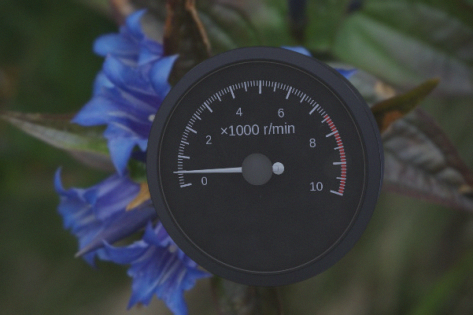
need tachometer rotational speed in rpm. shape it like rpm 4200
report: rpm 500
